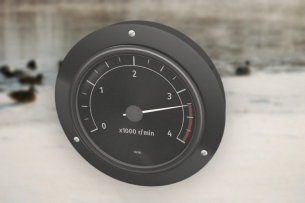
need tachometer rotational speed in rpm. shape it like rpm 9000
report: rpm 3250
